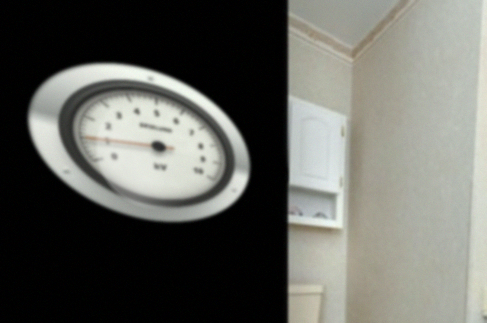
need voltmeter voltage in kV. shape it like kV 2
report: kV 1
